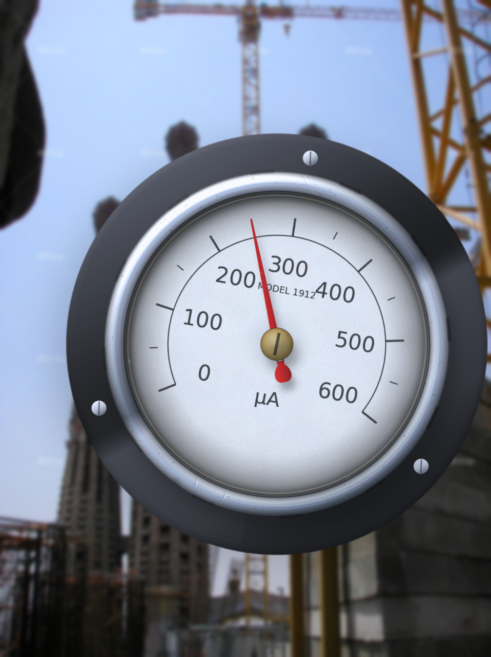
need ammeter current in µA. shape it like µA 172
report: µA 250
